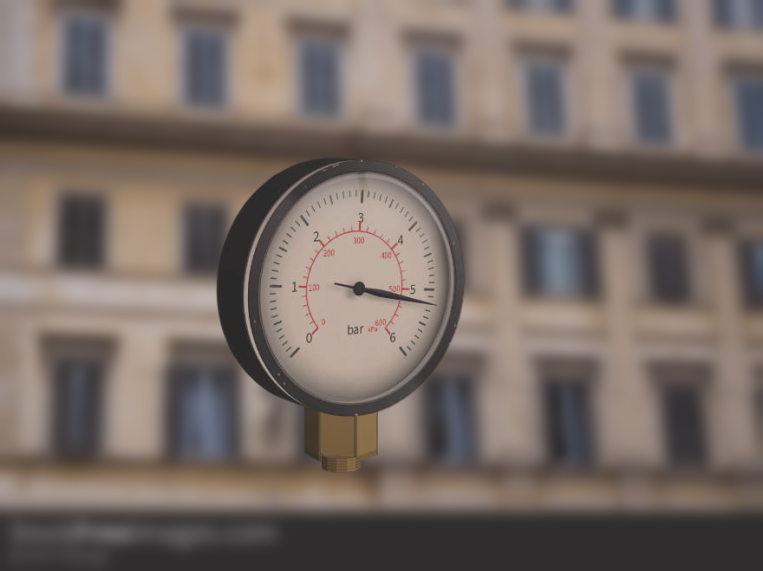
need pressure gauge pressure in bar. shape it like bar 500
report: bar 5.2
